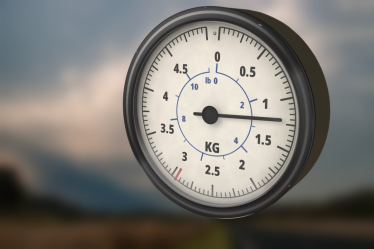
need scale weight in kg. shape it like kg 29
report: kg 1.2
